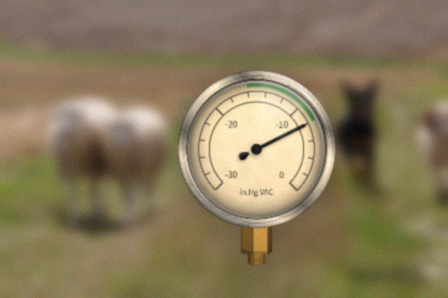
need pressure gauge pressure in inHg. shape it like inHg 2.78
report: inHg -8
